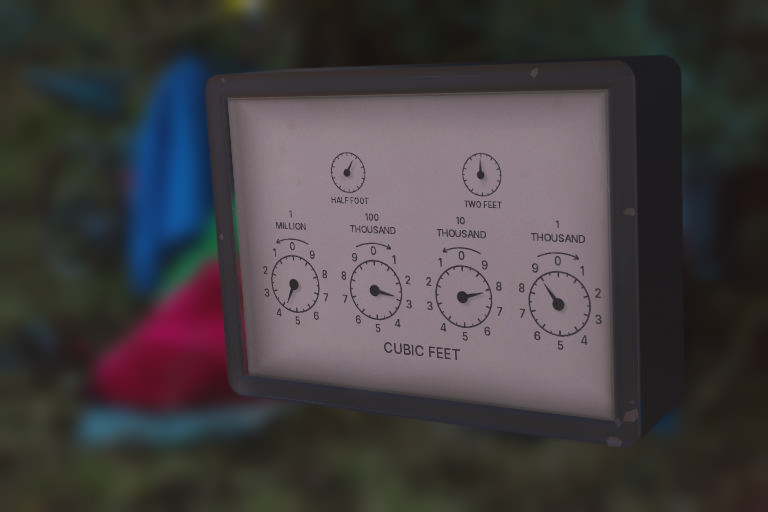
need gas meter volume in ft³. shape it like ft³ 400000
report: ft³ 427900
